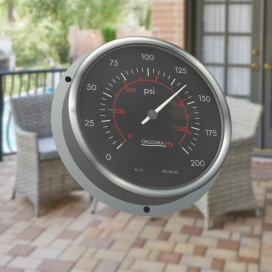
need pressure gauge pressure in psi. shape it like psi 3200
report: psi 135
